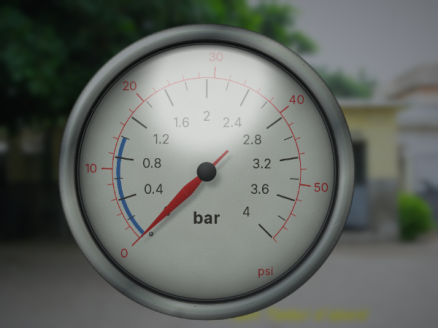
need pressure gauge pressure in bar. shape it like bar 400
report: bar 0
